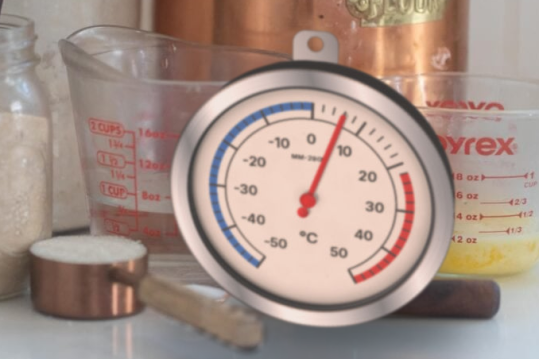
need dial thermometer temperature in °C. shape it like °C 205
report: °C 6
